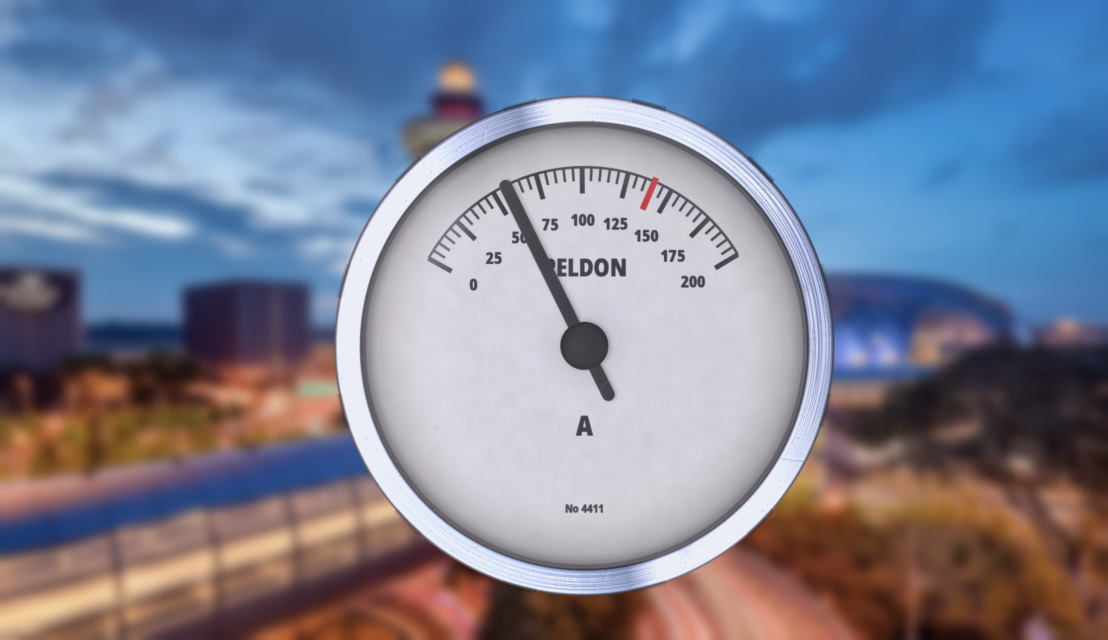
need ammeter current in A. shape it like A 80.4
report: A 57.5
